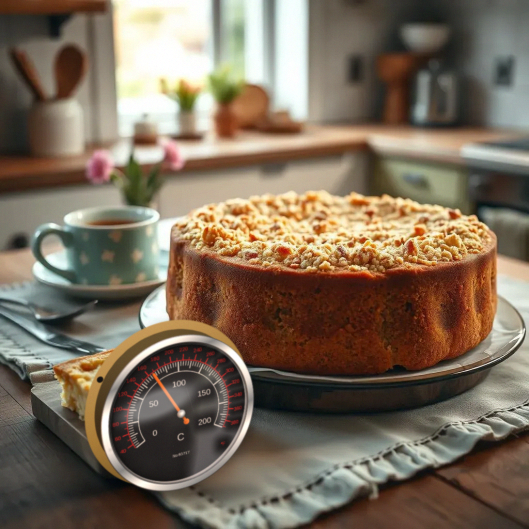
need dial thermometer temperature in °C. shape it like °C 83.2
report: °C 75
